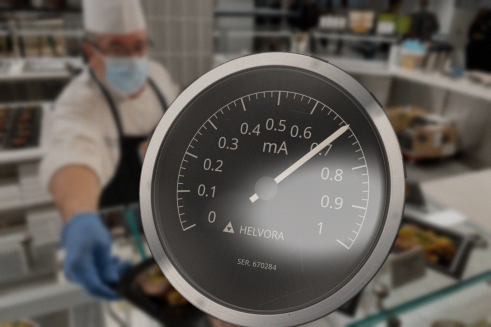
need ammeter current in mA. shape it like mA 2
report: mA 0.7
